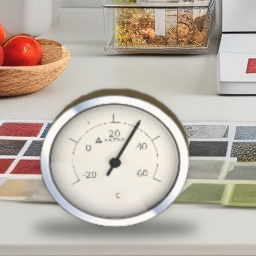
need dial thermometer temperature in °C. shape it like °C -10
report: °C 30
